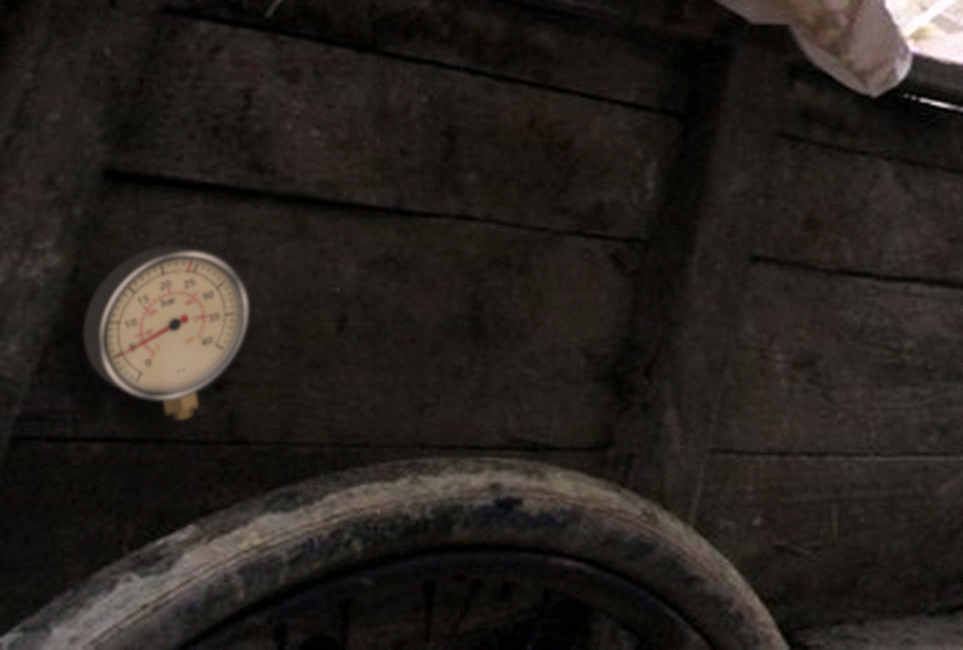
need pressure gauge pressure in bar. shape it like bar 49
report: bar 5
